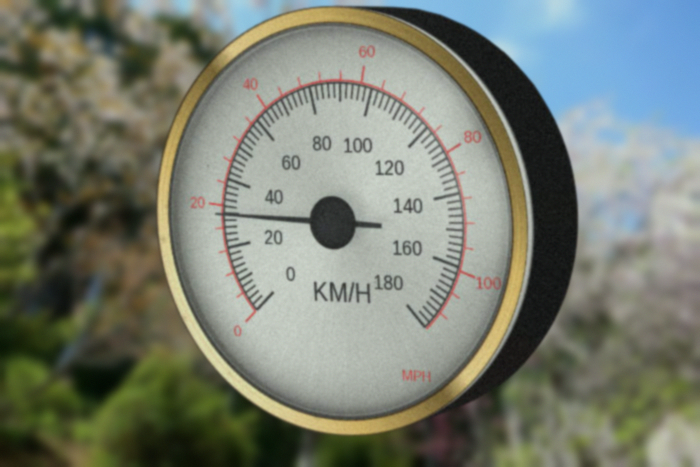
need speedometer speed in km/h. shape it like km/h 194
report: km/h 30
